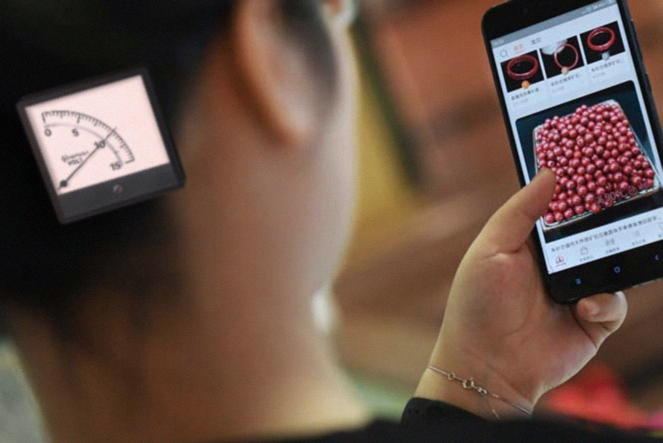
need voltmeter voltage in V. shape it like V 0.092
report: V 10
